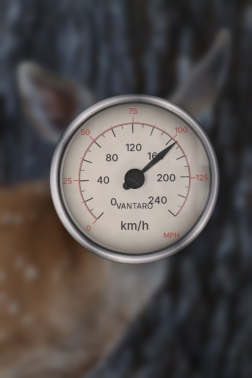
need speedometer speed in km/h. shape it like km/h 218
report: km/h 165
